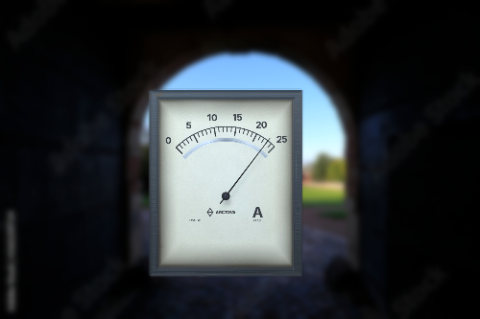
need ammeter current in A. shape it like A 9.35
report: A 23
